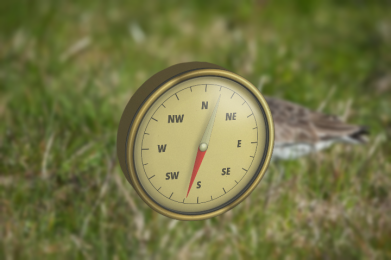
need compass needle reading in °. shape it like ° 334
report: ° 195
